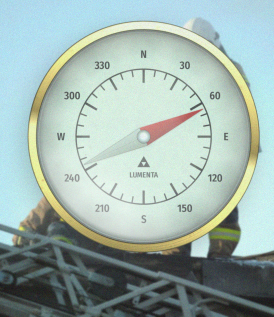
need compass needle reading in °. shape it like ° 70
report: ° 65
